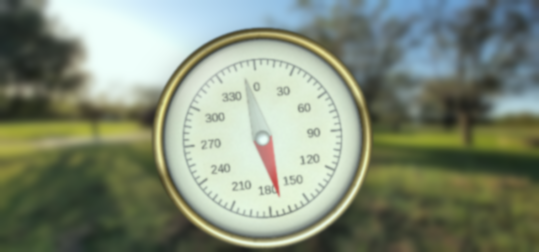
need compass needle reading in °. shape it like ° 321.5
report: ° 170
